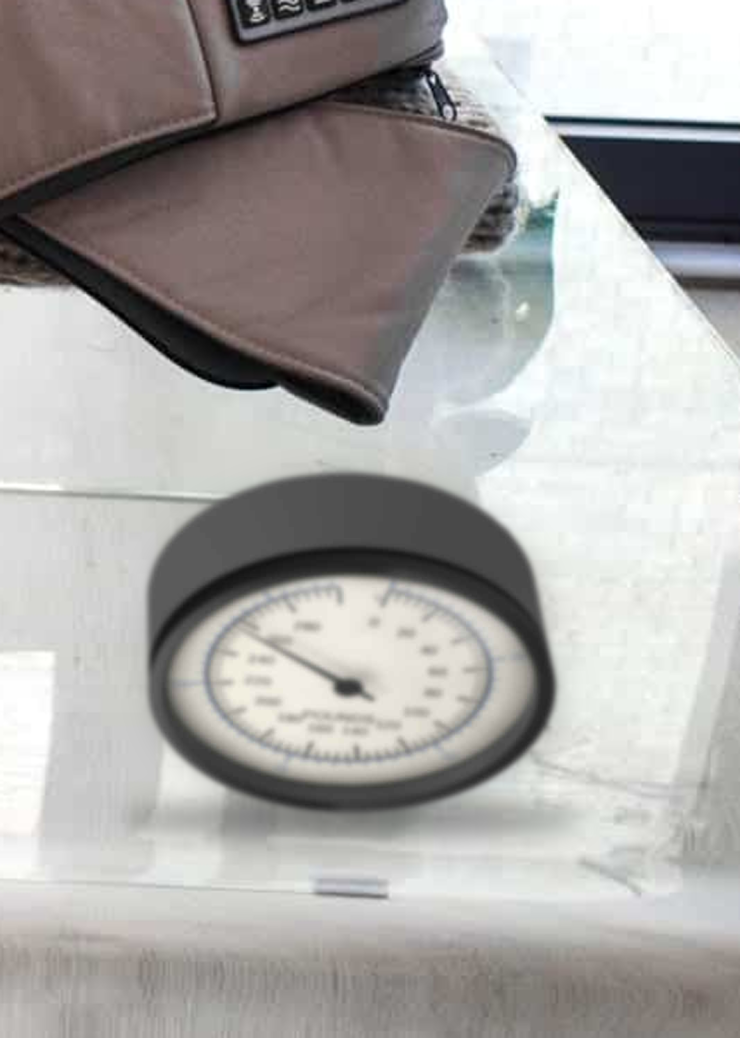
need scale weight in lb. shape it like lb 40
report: lb 260
